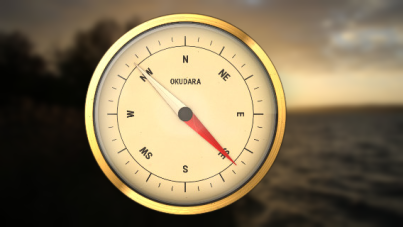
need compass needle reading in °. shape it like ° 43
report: ° 135
